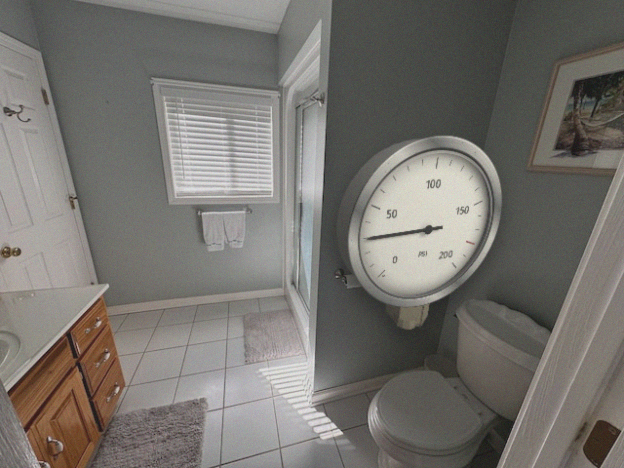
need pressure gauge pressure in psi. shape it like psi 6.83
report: psi 30
